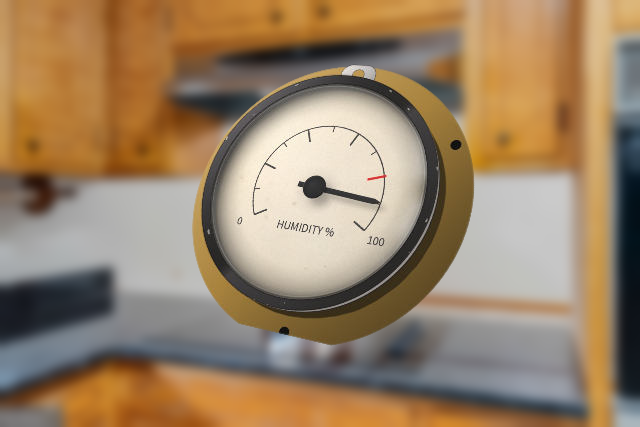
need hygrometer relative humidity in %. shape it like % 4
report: % 90
